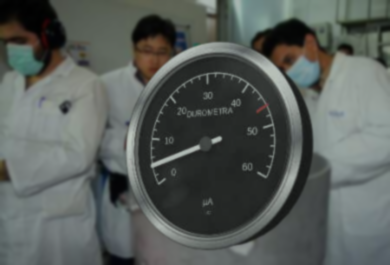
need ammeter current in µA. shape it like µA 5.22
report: µA 4
